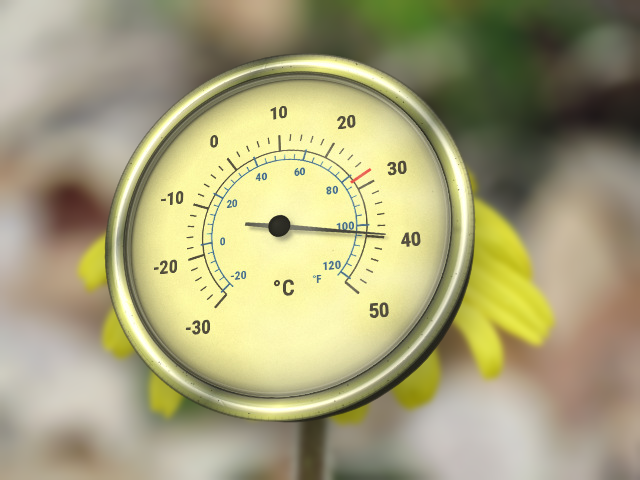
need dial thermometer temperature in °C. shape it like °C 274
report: °C 40
